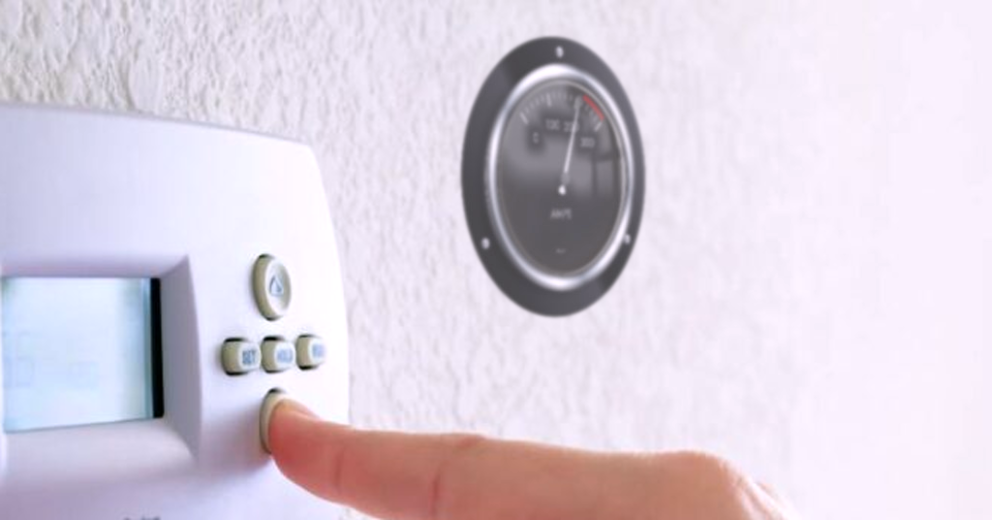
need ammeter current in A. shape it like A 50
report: A 200
